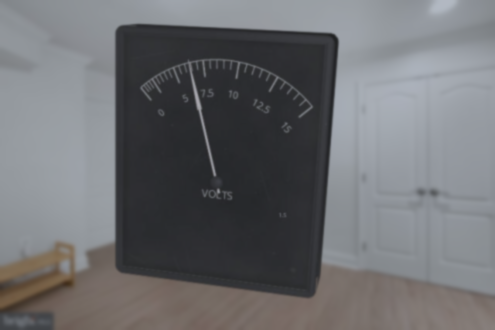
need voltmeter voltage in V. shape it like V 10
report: V 6.5
